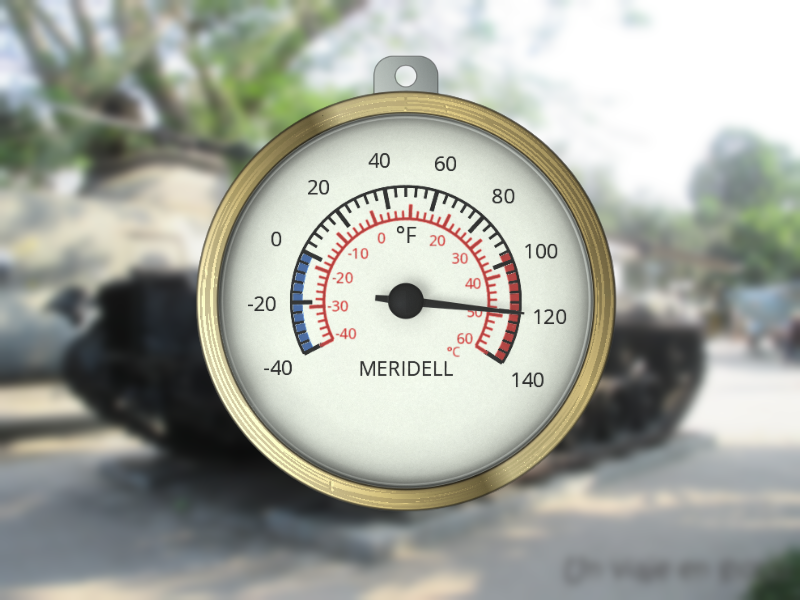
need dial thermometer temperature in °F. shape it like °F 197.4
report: °F 120
